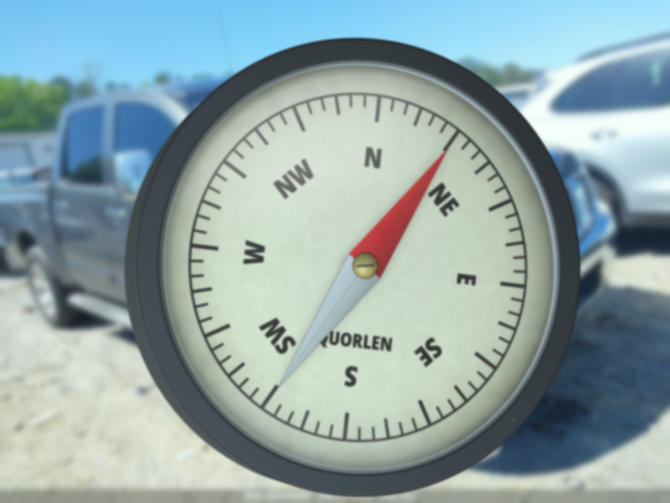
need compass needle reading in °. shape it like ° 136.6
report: ° 30
